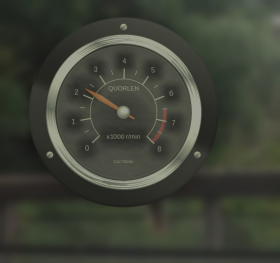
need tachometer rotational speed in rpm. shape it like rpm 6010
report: rpm 2250
